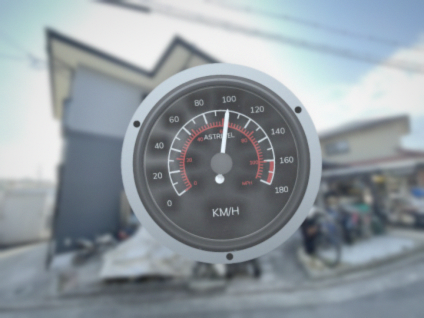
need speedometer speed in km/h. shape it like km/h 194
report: km/h 100
